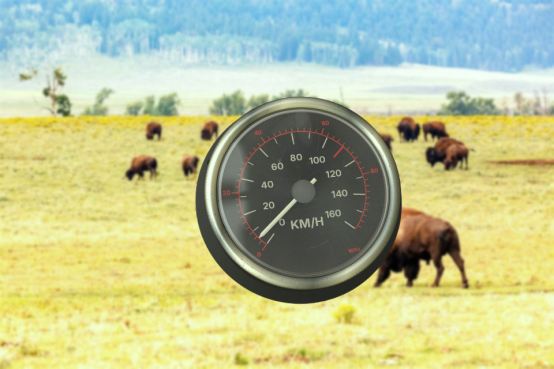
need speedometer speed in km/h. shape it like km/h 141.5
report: km/h 5
